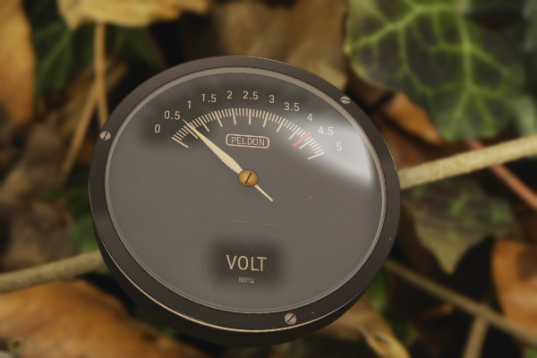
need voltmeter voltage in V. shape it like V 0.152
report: V 0.5
